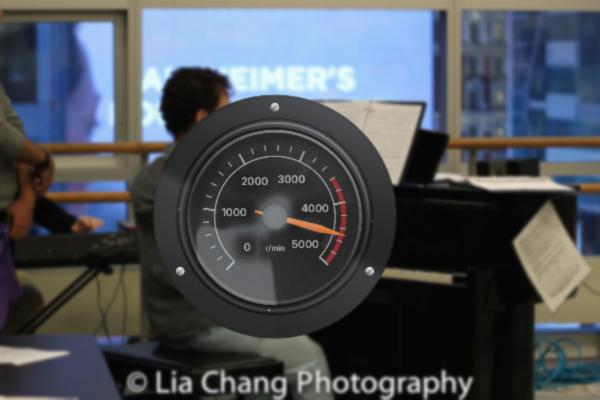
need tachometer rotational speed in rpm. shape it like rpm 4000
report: rpm 4500
